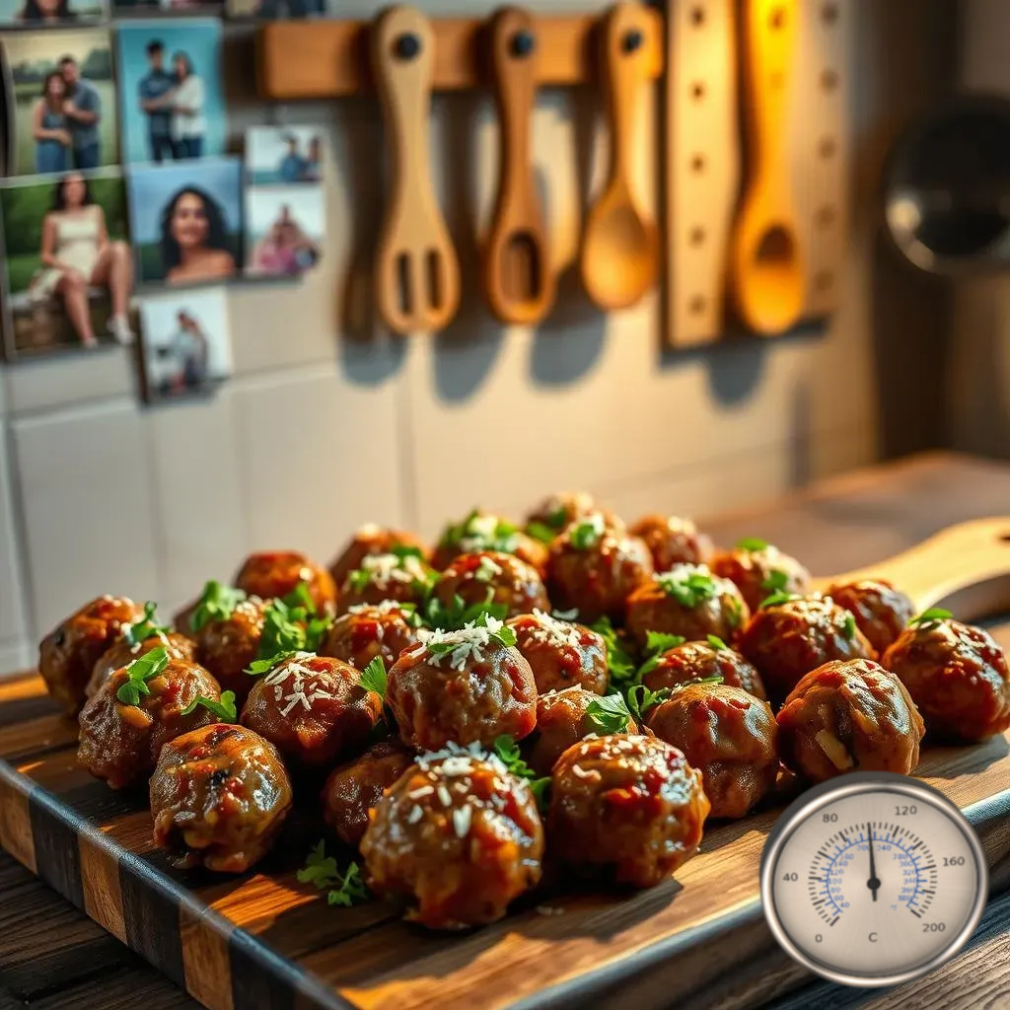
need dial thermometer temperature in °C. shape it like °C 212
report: °C 100
